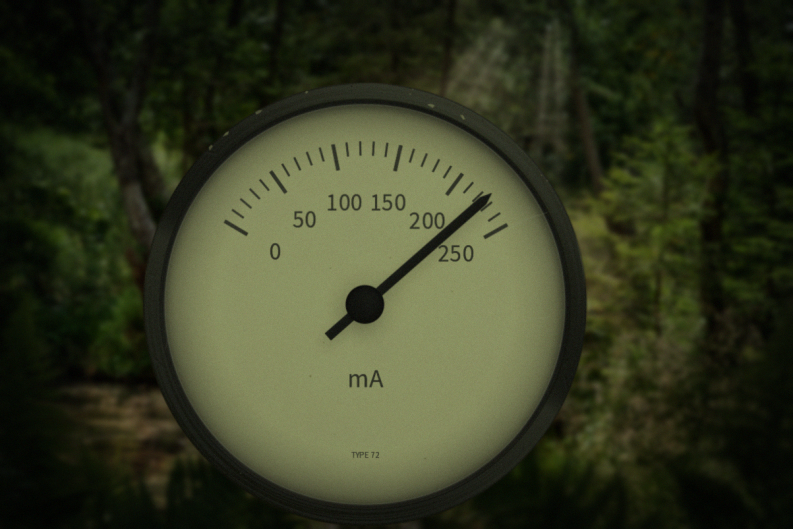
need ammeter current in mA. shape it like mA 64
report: mA 225
